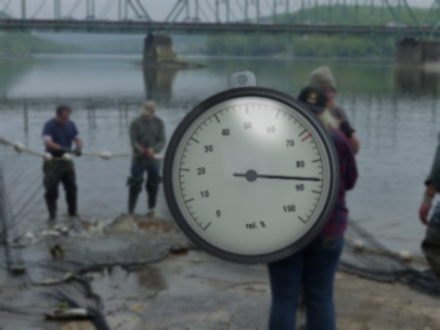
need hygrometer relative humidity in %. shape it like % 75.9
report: % 86
